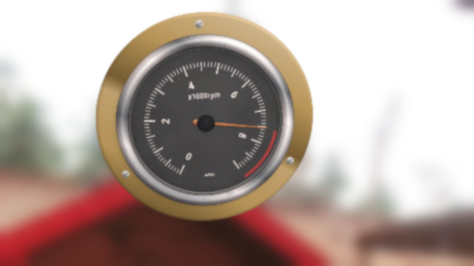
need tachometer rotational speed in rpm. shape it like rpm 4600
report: rpm 7500
